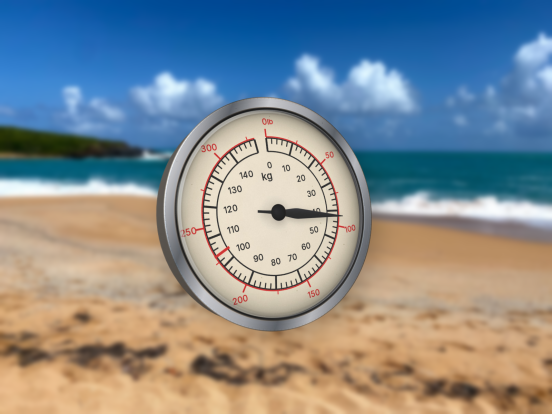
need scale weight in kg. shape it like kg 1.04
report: kg 42
